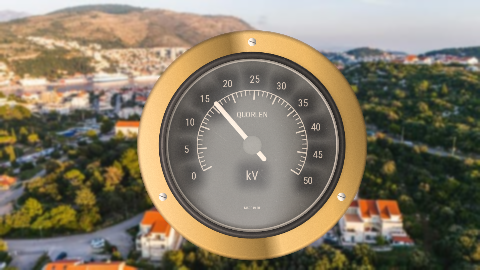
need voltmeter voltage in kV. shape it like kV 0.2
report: kV 16
